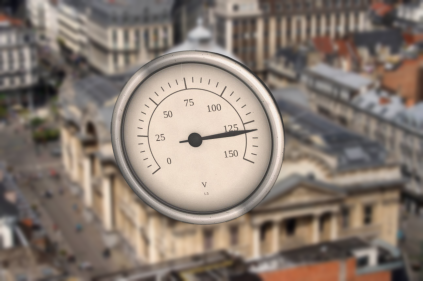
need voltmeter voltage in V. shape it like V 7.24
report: V 130
